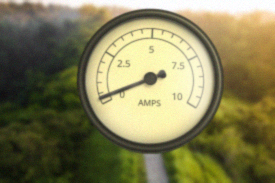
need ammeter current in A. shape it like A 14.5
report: A 0.25
